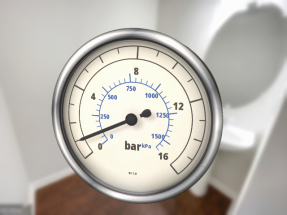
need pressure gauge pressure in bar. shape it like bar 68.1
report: bar 1
